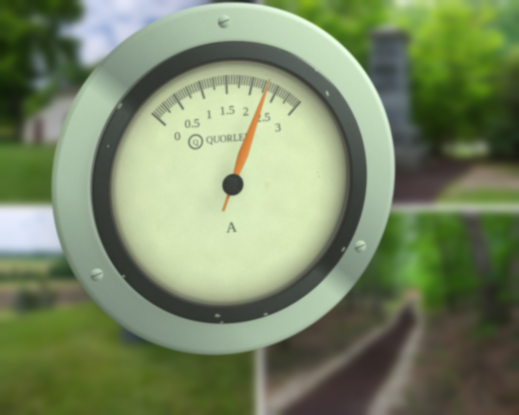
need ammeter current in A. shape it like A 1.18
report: A 2.25
